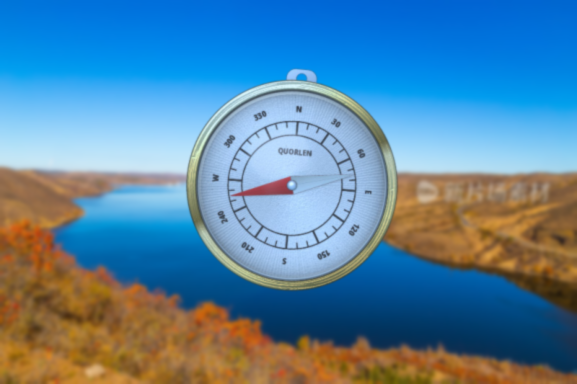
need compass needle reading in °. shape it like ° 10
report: ° 255
